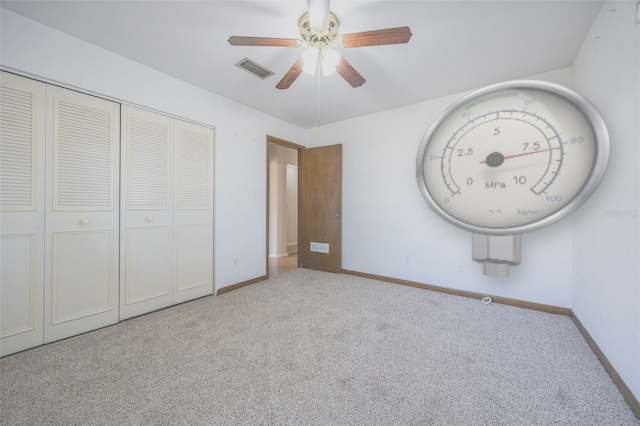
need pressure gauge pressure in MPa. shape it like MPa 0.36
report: MPa 8
